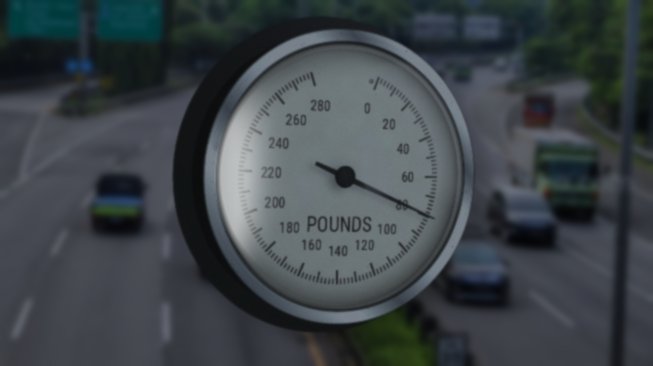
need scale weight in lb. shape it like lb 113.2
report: lb 80
